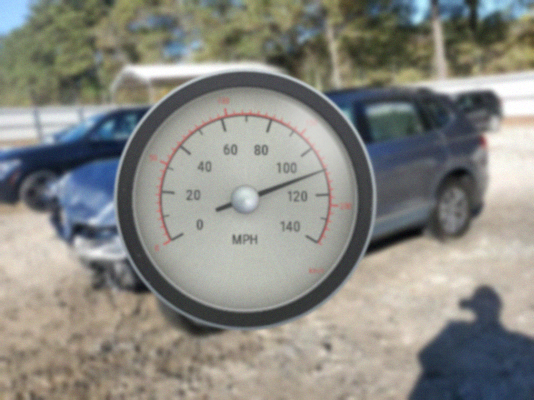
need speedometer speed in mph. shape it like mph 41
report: mph 110
